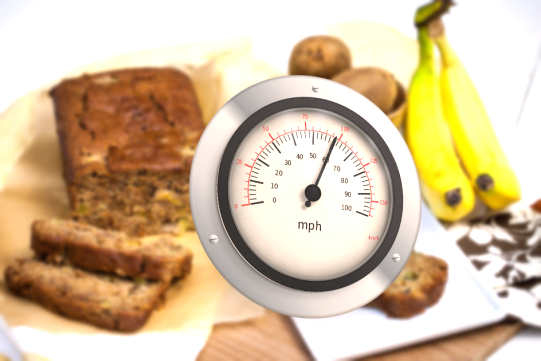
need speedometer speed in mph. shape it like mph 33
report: mph 60
